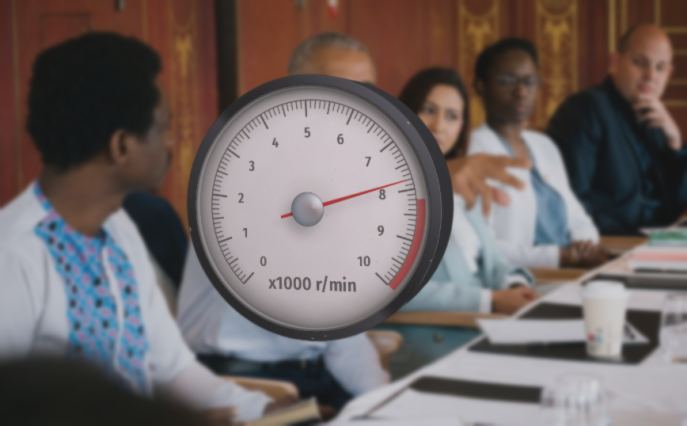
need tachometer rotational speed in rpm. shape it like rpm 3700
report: rpm 7800
